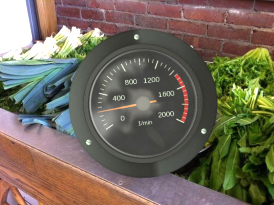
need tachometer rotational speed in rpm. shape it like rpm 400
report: rpm 200
